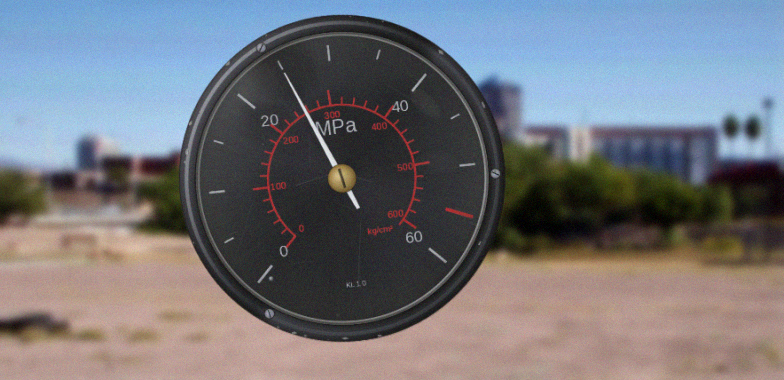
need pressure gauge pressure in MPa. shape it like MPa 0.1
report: MPa 25
